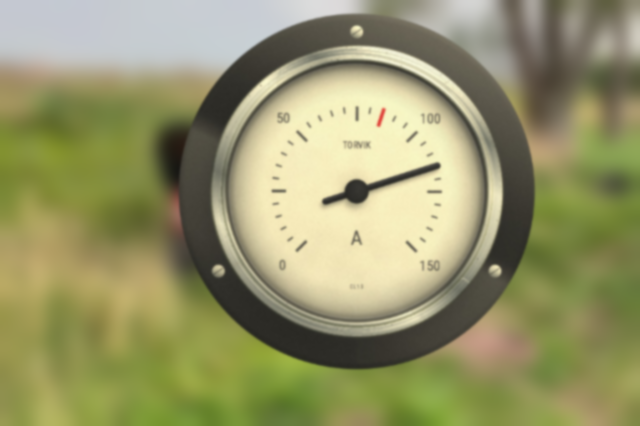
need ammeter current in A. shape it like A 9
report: A 115
